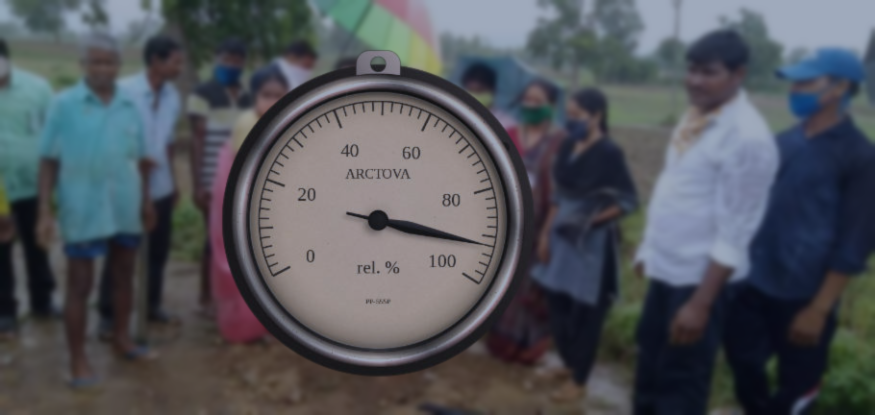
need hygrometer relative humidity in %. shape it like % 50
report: % 92
